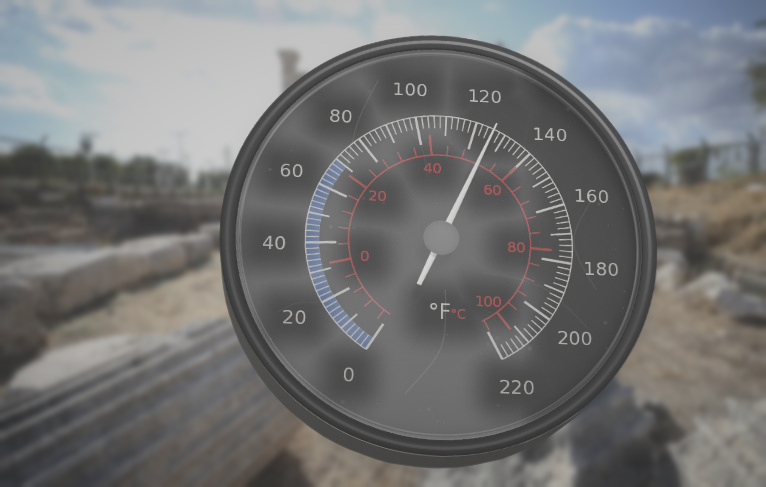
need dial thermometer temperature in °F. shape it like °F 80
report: °F 126
